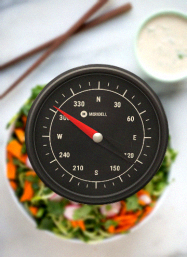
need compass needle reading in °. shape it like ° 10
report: ° 305
